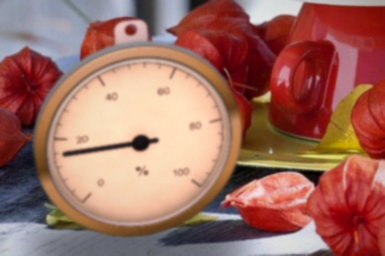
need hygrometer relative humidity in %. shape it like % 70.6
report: % 16
